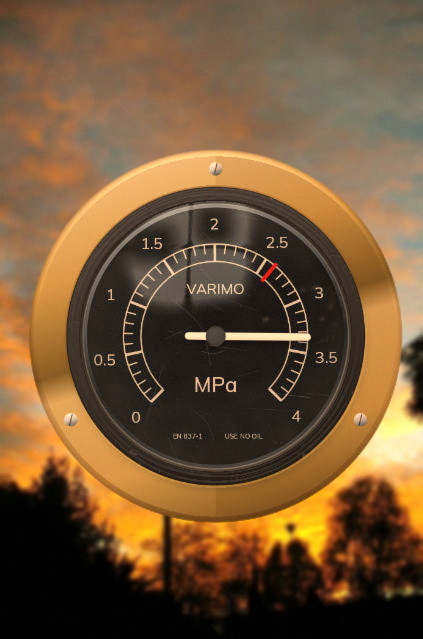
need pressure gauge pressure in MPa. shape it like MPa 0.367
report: MPa 3.35
